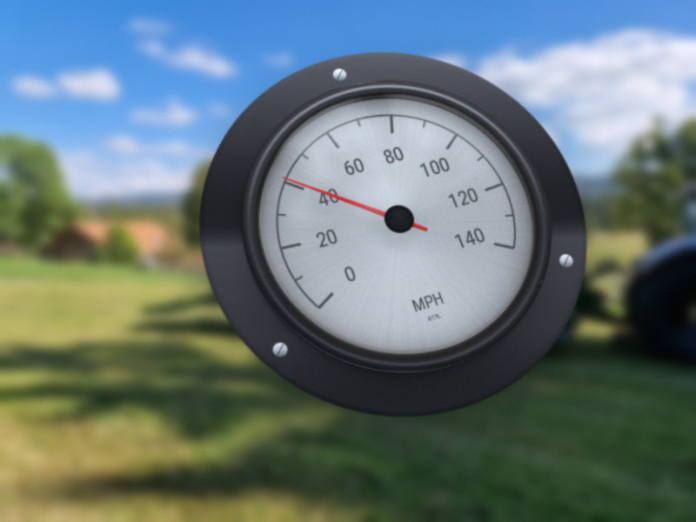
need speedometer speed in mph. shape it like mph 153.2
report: mph 40
